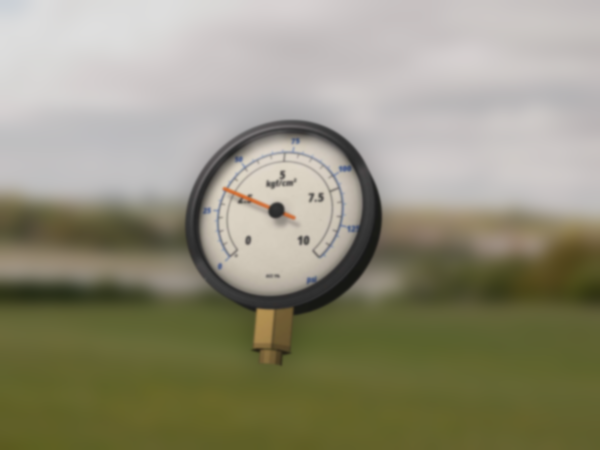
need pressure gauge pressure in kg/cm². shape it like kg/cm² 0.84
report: kg/cm² 2.5
